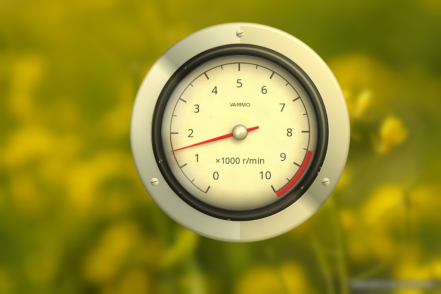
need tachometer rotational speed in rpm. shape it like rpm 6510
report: rpm 1500
